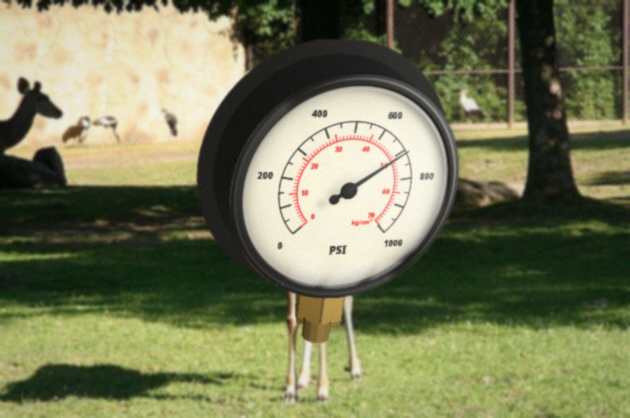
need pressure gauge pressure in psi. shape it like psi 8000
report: psi 700
